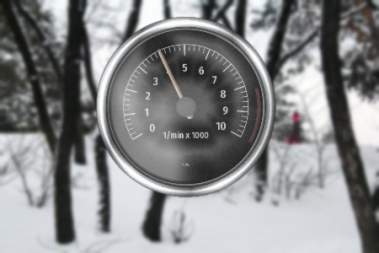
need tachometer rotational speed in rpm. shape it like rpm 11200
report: rpm 4000
